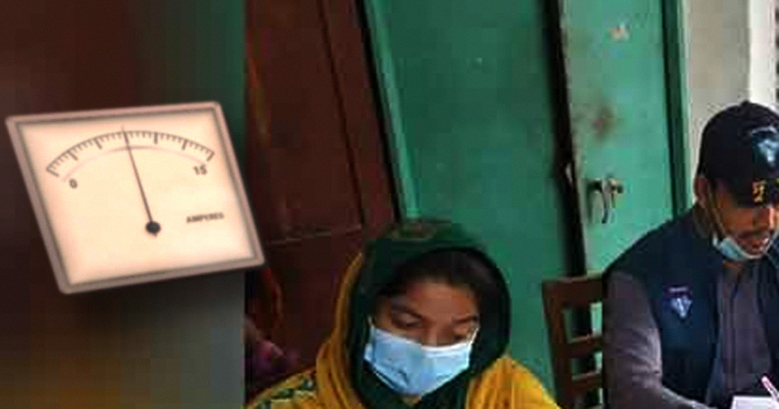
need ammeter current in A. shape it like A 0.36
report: A 7.5
